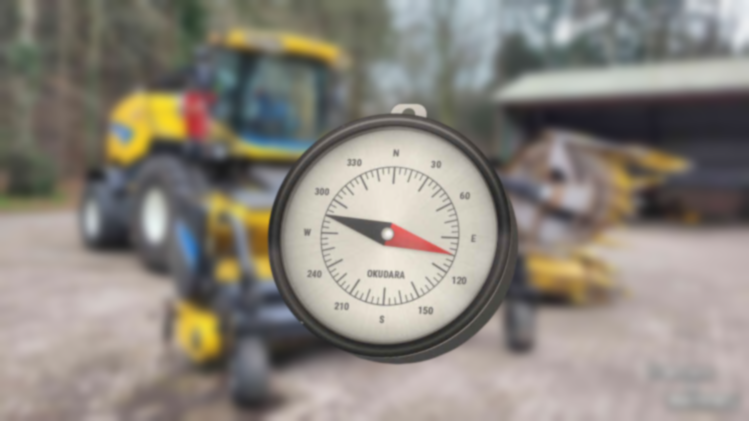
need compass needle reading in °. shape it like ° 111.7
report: ° 105
